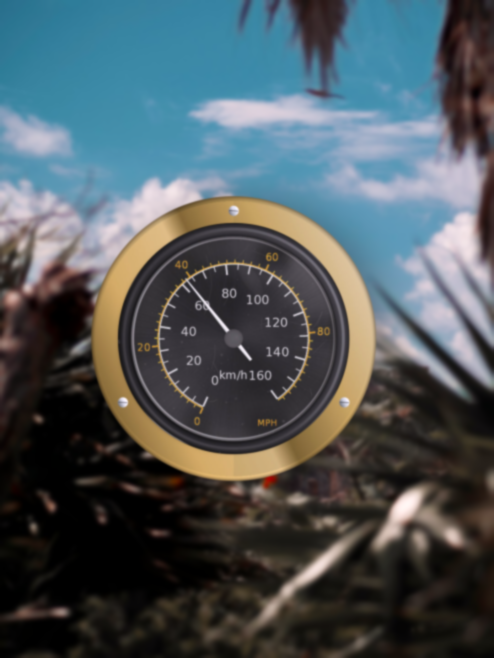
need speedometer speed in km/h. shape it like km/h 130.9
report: km/h 62.5
